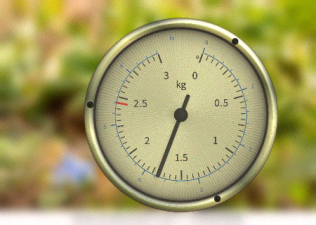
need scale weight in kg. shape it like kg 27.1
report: kg 1.7
